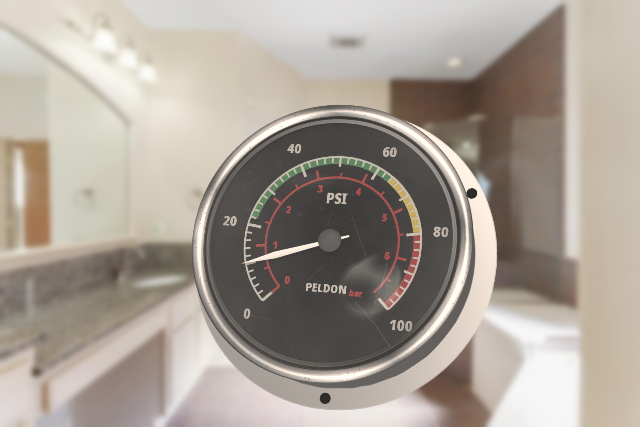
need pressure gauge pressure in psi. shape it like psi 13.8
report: psi 10
